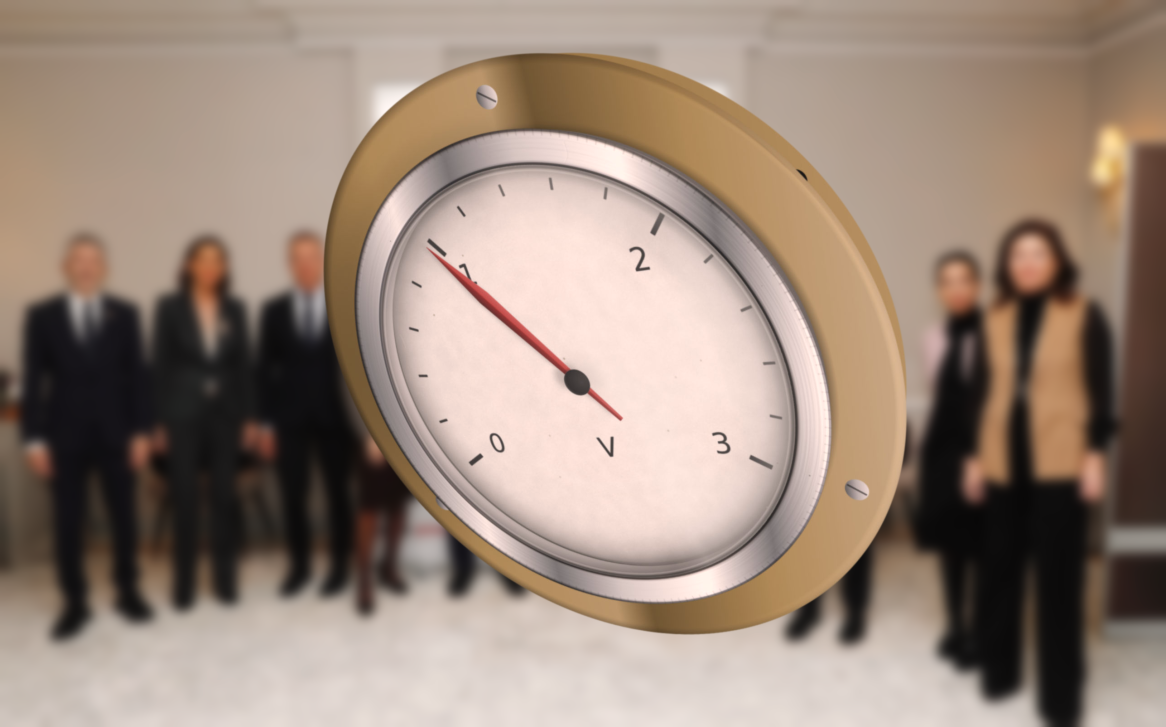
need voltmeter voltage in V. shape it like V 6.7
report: V 1
